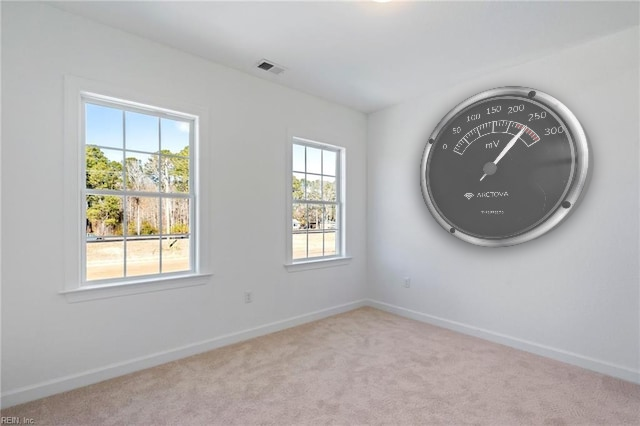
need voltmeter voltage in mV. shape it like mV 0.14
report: mV 250
